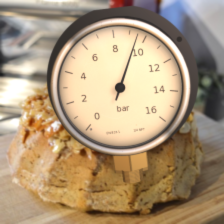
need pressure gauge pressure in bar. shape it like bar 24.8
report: bar 9.5
